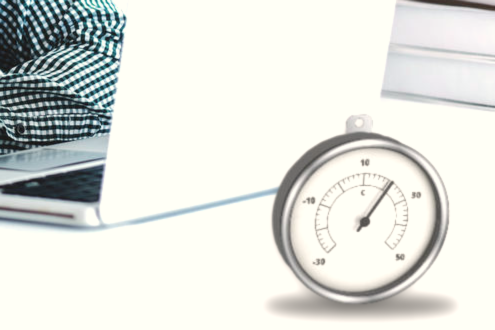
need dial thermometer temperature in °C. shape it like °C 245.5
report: °C 20
